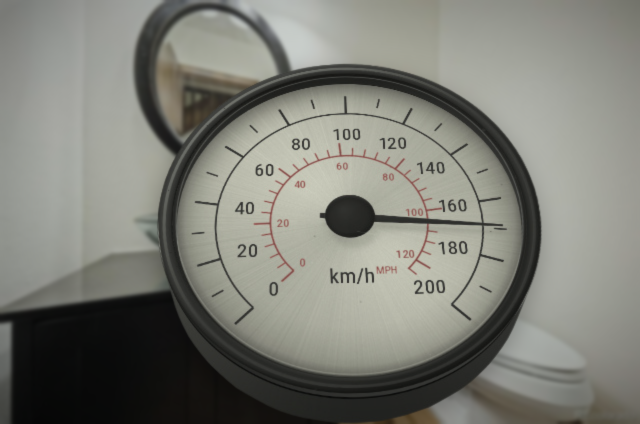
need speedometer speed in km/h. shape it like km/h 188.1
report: km/h 170
